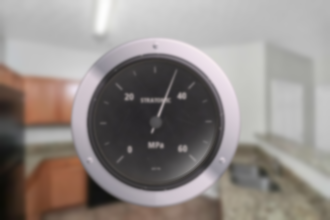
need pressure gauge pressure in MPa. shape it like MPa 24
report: MPa 35
